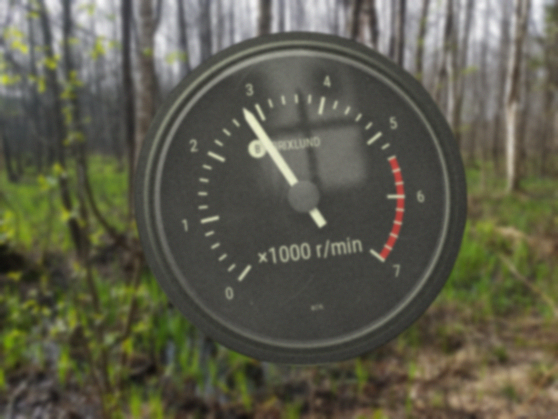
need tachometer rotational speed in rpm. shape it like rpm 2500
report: rpm 2800
